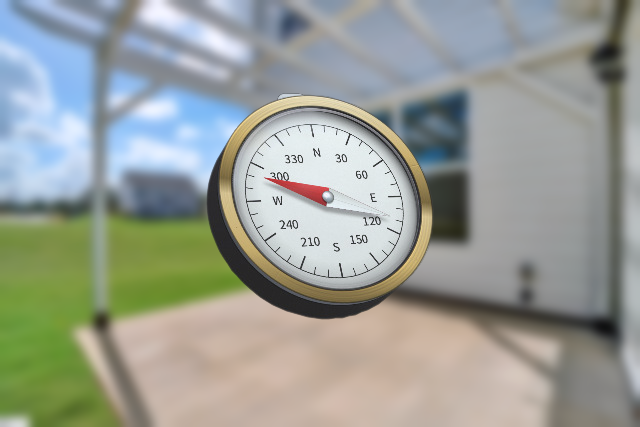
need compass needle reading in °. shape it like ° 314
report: ° 290
